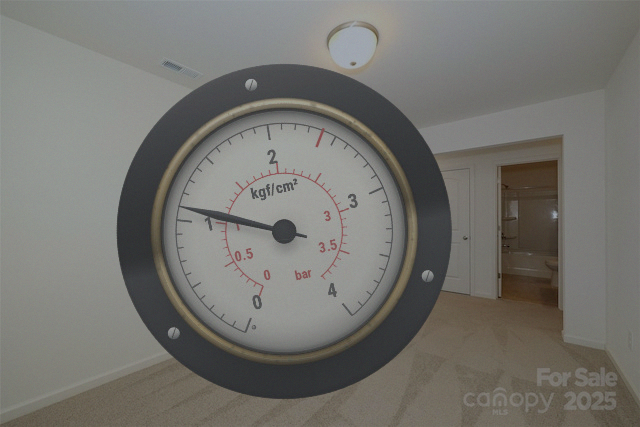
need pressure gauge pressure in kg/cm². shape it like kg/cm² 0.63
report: kg/cm² 1.1
